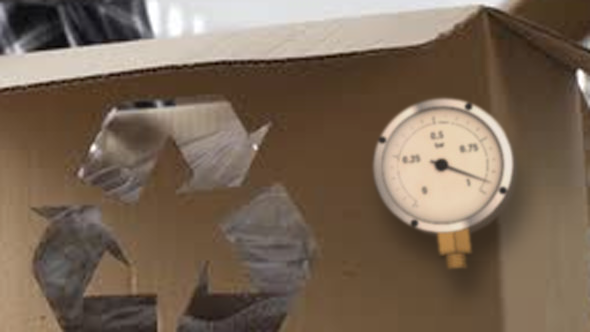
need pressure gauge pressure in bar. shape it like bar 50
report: bar 0.95
